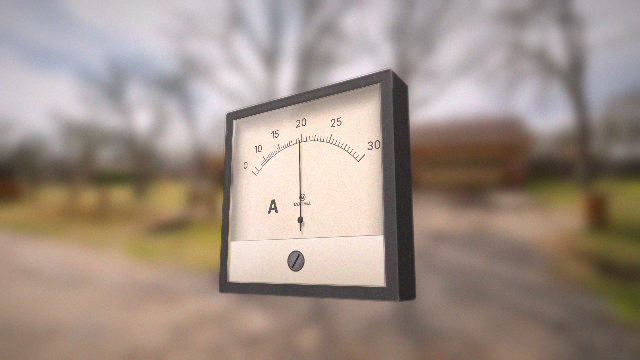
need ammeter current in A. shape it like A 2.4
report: A 20
